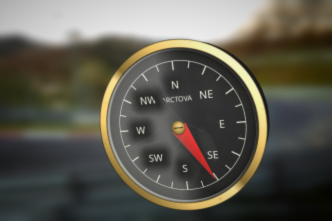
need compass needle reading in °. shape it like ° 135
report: ° 150
